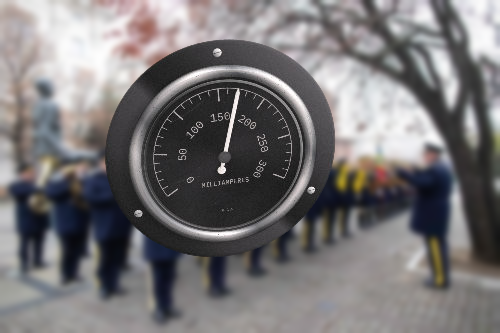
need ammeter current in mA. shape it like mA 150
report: mA 170
